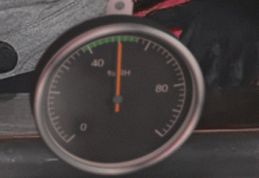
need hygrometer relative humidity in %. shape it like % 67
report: % 50
